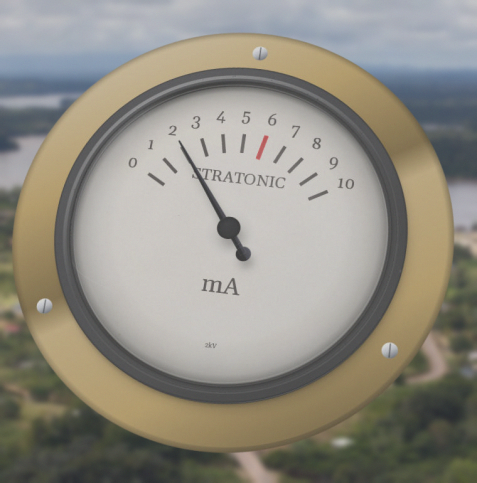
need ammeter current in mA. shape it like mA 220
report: mA 2
